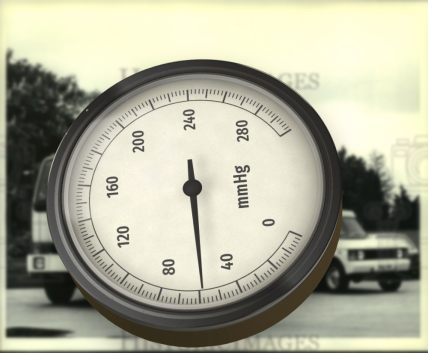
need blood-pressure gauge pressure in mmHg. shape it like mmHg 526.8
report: mmHg 58
